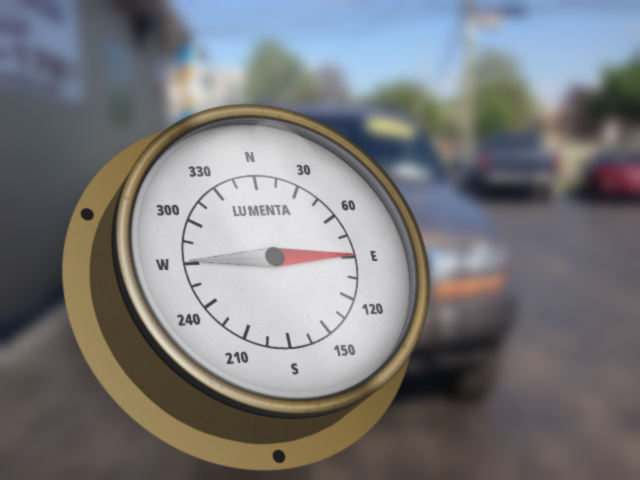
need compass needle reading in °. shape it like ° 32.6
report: ° 90
